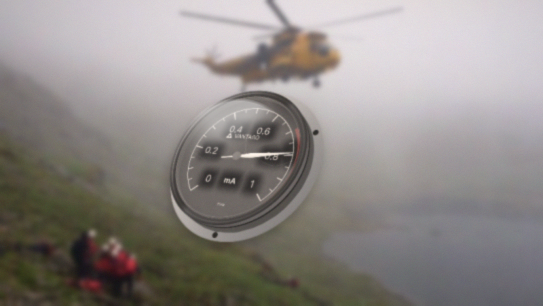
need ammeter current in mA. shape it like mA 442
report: mA 0.8
